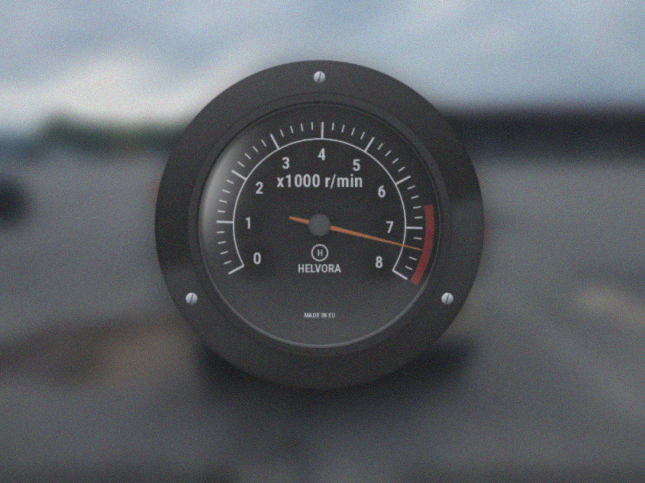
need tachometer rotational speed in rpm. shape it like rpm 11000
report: rpm 7400
